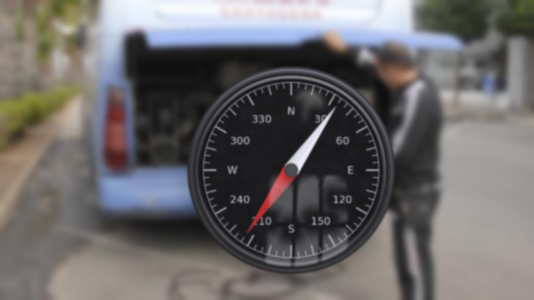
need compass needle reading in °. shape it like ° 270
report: ° 215
